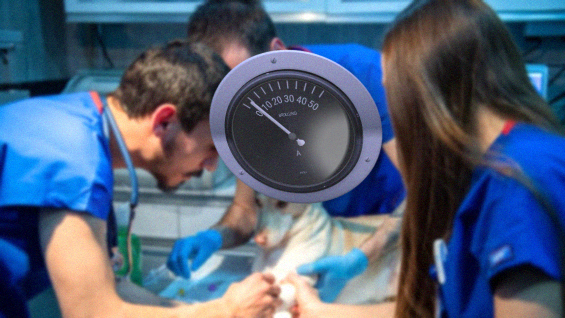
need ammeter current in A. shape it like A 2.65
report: A 5
